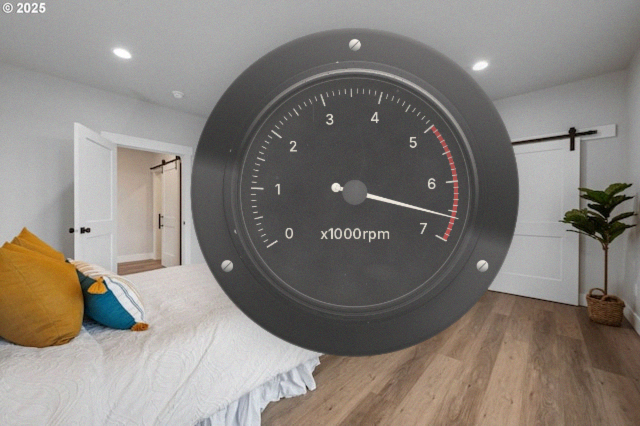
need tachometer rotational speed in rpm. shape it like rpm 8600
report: rpm 6600
